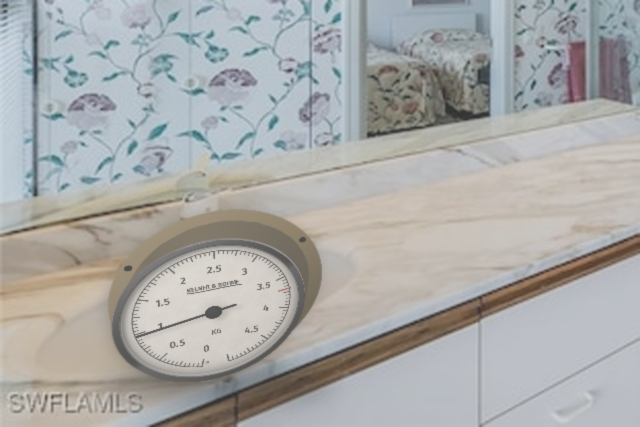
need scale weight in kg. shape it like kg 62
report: kg 1
